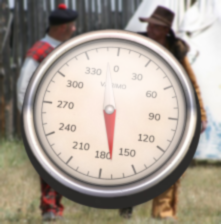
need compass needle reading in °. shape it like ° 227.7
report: ° 170
